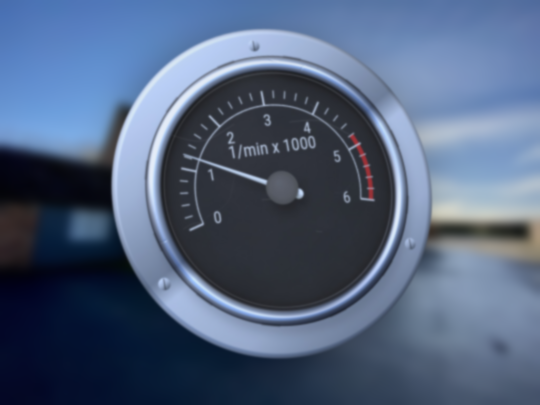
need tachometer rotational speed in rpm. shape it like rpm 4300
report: rpm 1200
